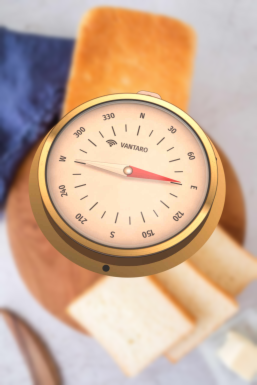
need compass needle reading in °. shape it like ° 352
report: ° 90
